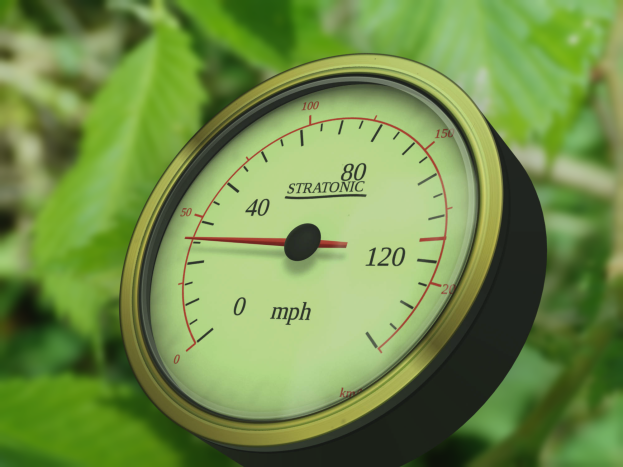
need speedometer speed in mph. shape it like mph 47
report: mph 25
